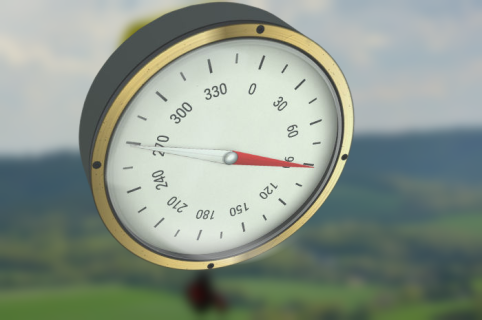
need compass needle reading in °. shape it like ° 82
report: ° 90
